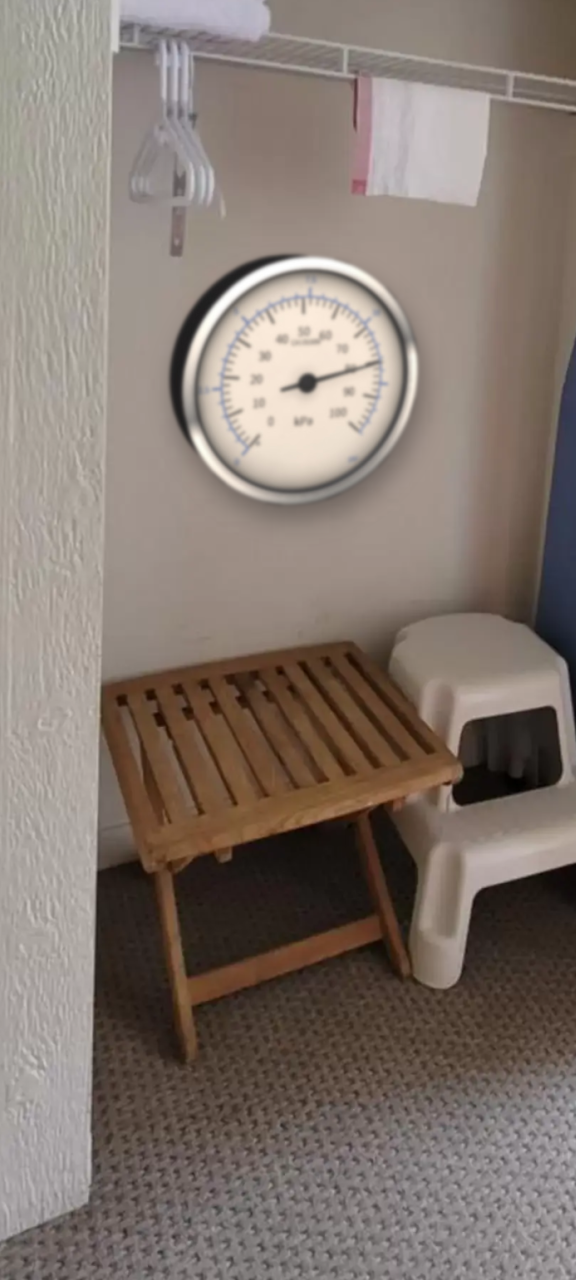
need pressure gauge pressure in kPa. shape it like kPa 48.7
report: kPa 80
